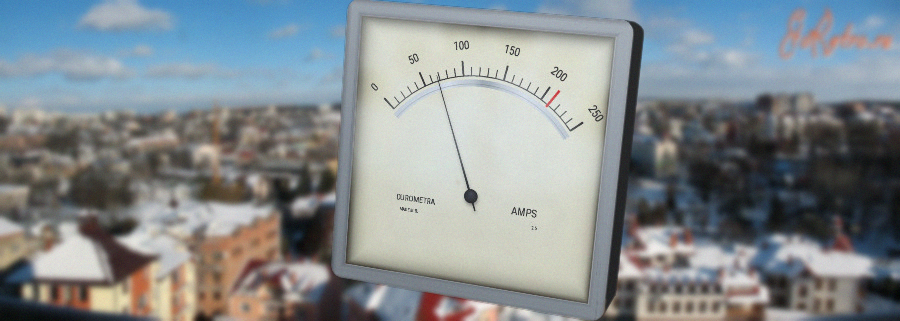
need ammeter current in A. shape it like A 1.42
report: A 70
